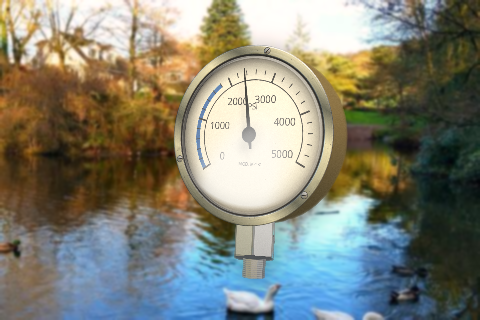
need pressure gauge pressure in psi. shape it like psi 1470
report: psi 2400
